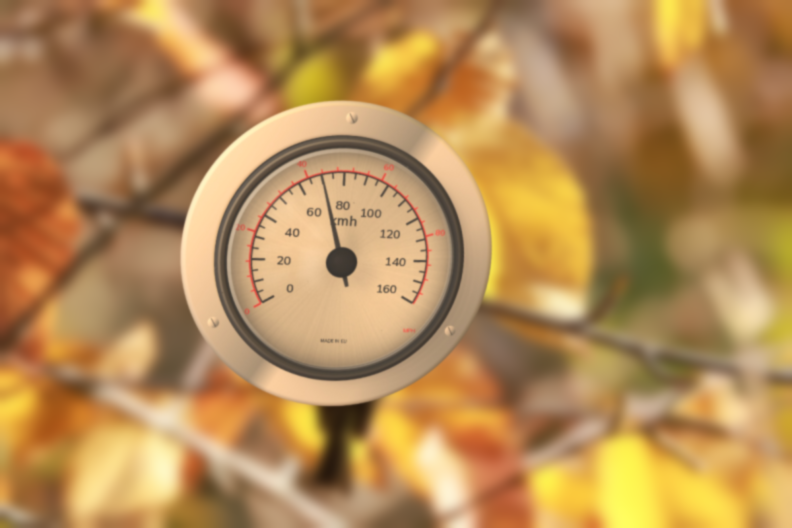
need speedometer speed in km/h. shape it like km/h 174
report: km/h 70
